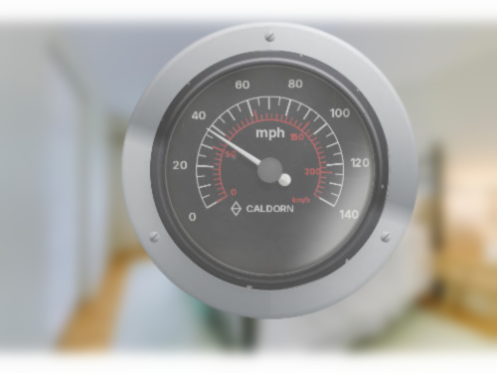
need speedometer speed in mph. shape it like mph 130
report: mph 37.5
